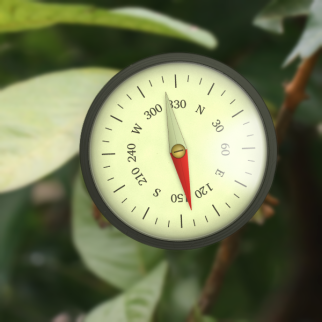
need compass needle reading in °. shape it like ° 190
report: ° 140
